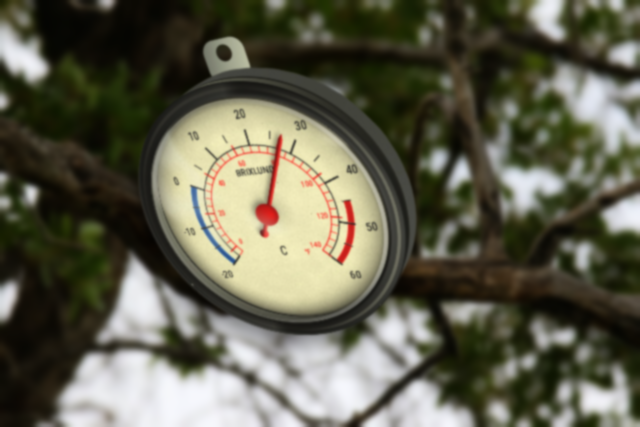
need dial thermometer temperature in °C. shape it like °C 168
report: °C 27.5
